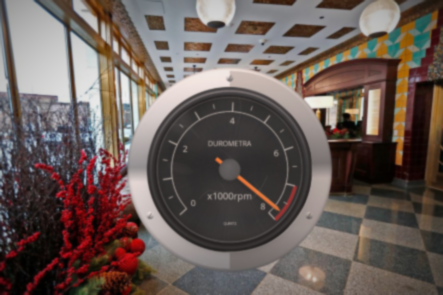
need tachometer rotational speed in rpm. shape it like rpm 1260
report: rpm 7750
